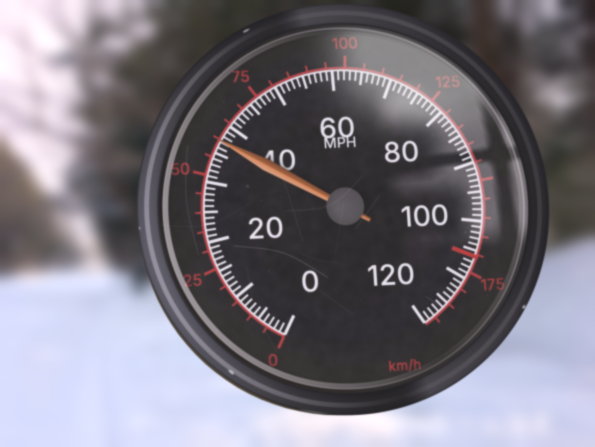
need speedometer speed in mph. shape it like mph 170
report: mph 37
